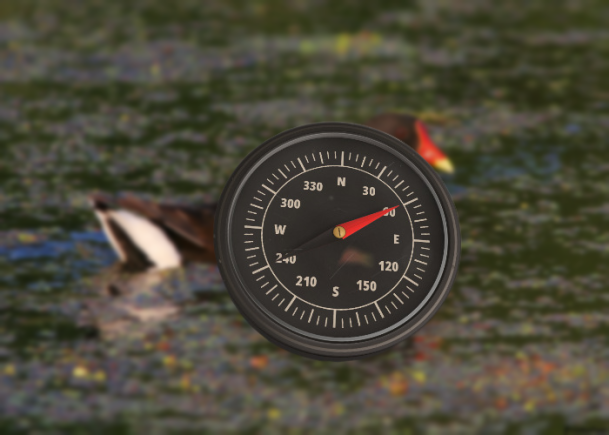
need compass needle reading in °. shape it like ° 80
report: ° 60
